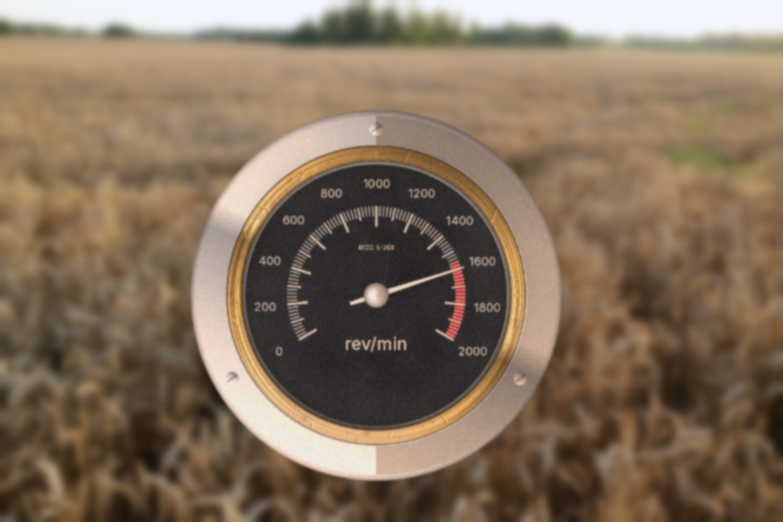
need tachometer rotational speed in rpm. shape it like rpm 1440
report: rpm 1600
